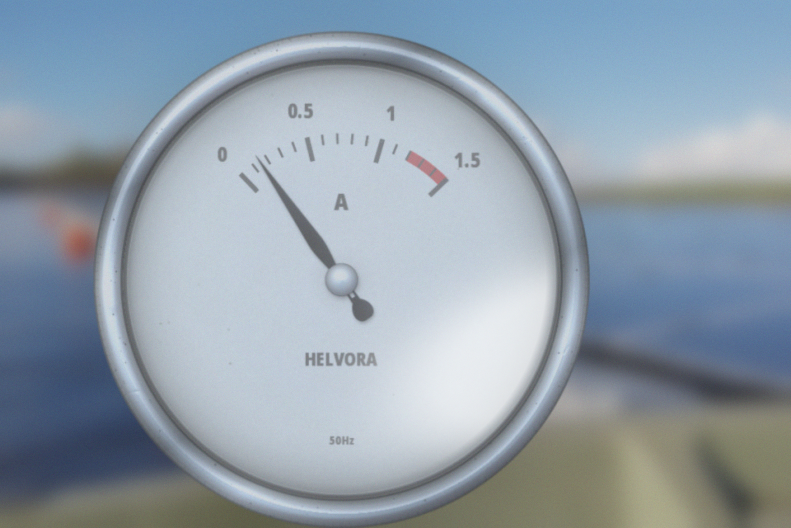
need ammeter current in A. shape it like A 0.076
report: A 0.15
